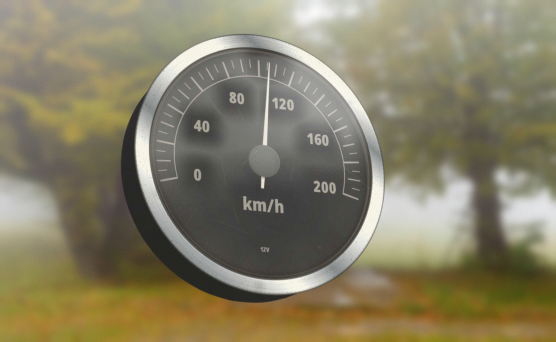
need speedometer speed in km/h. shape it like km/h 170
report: km/h 105
